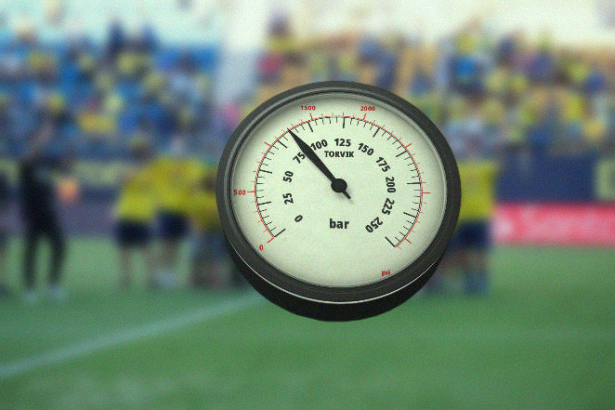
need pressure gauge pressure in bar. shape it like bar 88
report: bar 85
